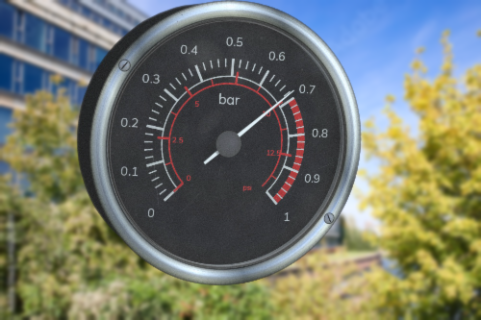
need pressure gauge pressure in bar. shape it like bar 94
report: bar 0.68
